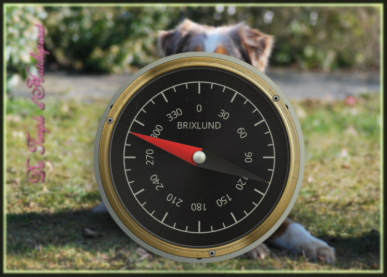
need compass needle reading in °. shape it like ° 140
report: ° 290
